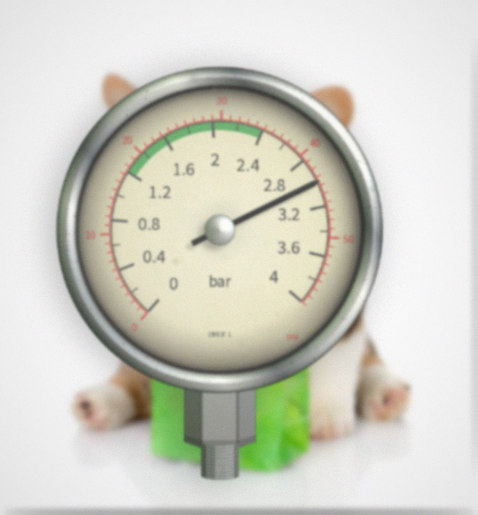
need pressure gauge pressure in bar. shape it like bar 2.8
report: bar 3
